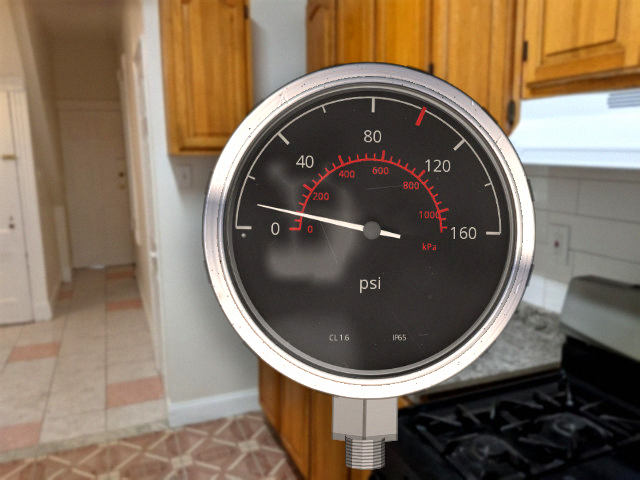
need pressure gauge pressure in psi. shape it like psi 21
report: psi 10
